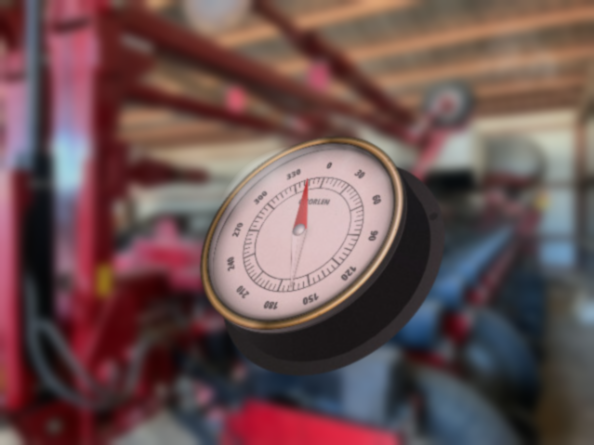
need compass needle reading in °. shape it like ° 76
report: ° 345
